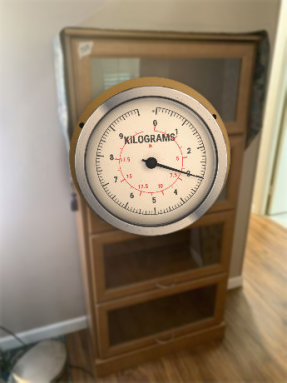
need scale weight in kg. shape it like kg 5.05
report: kg 3
